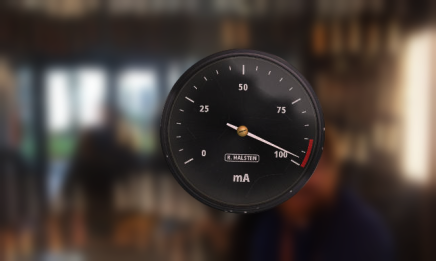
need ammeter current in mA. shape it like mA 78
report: mA 97.5
